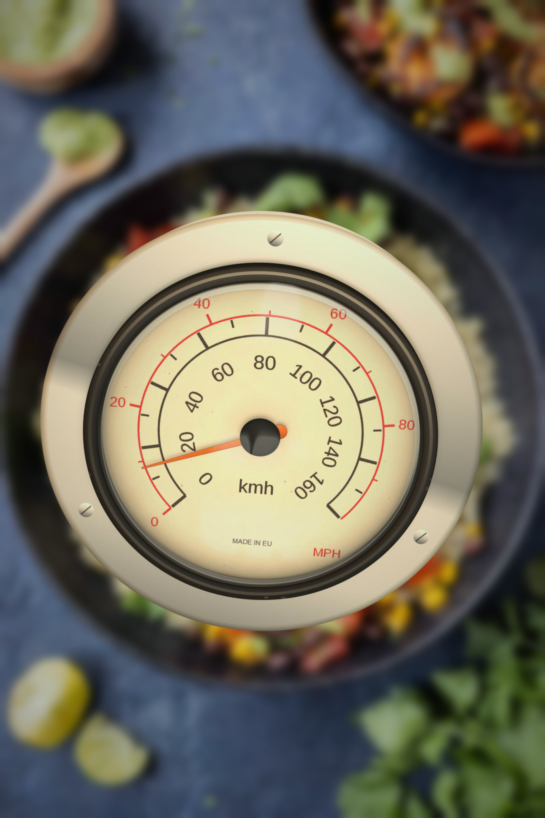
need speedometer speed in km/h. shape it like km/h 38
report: km/h 15
